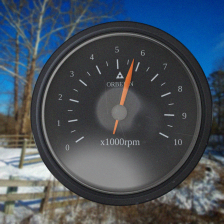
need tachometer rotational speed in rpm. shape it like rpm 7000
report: rpm 5750
